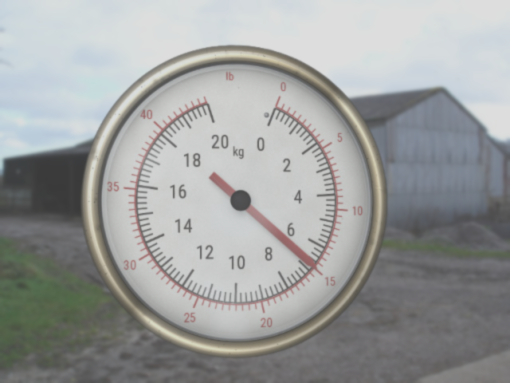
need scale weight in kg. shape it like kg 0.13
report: kg 6.8
